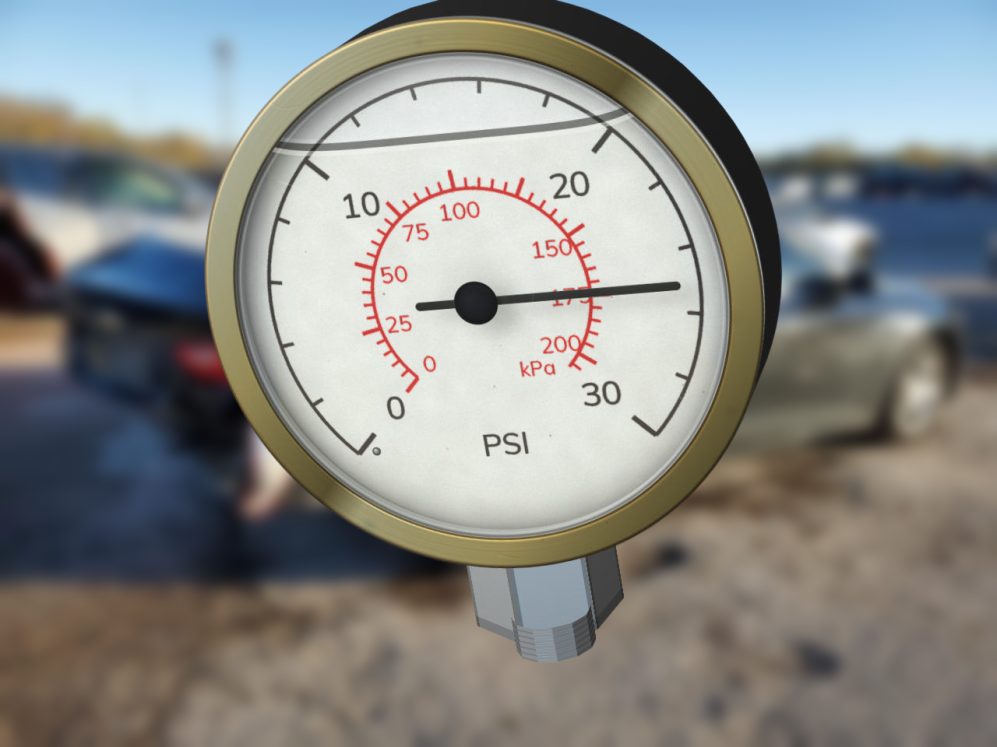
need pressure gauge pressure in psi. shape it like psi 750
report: psi 25
